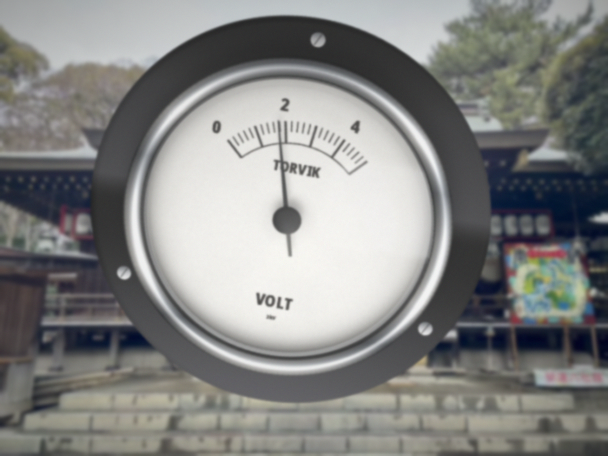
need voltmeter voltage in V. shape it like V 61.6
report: V 1.8
